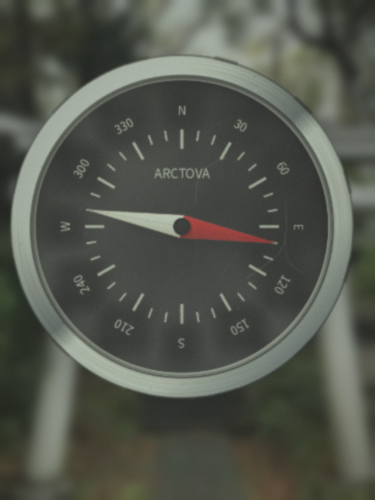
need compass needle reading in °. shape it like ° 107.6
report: ° 100
